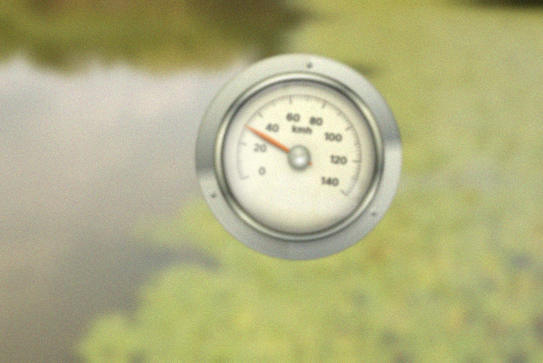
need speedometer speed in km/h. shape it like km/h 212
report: km/h 30
